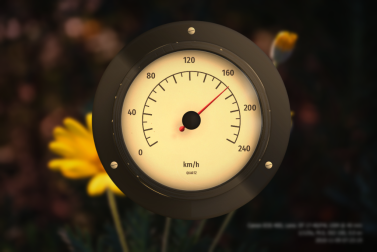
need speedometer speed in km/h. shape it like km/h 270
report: km/h 170
